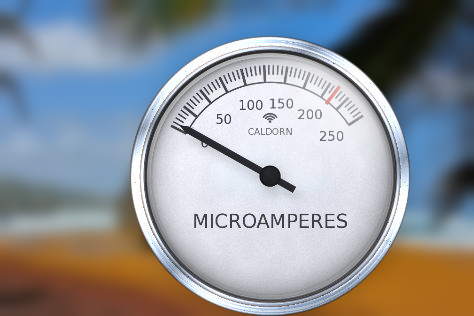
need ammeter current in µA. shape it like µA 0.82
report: µA 5
